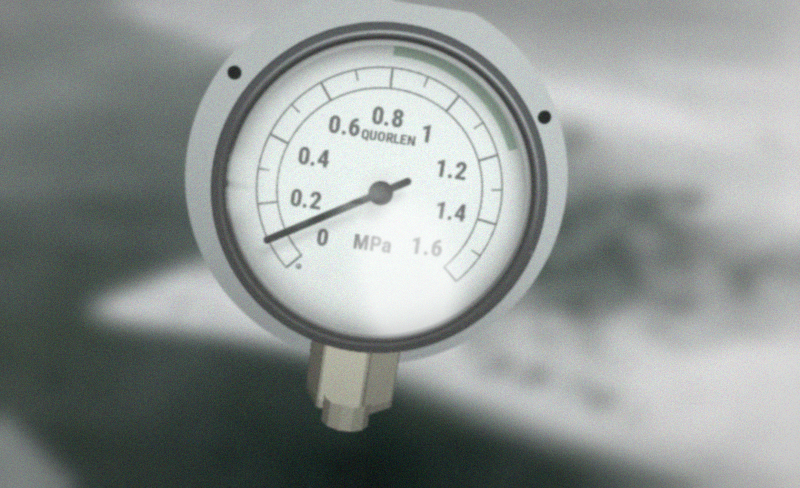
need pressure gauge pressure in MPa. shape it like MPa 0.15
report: MPa 0.1
